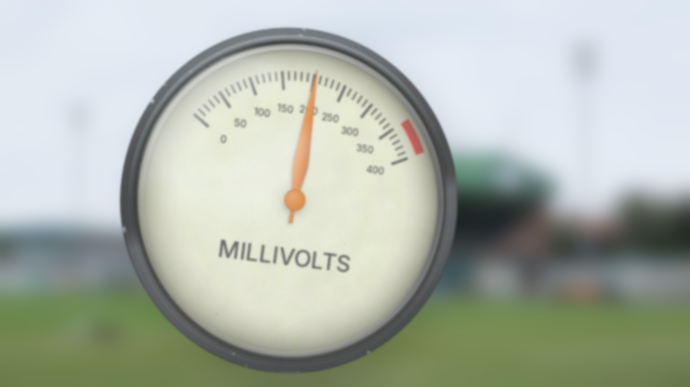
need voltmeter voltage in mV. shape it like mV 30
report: mV 200
